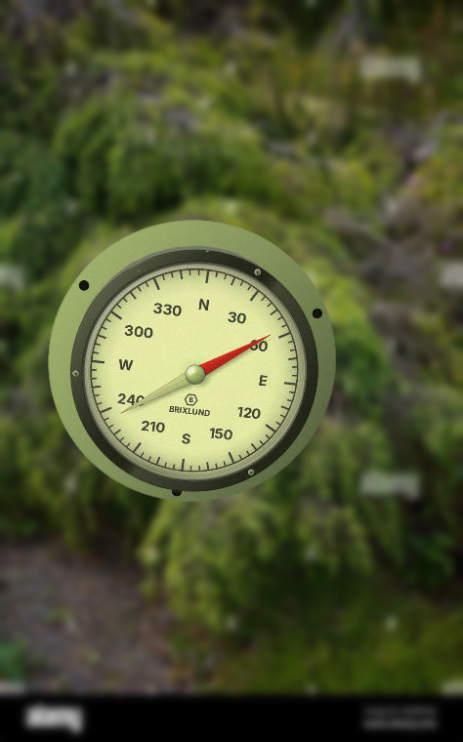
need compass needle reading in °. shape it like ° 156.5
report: ° 55
